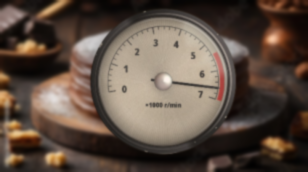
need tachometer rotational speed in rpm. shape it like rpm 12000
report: rpm 6600
